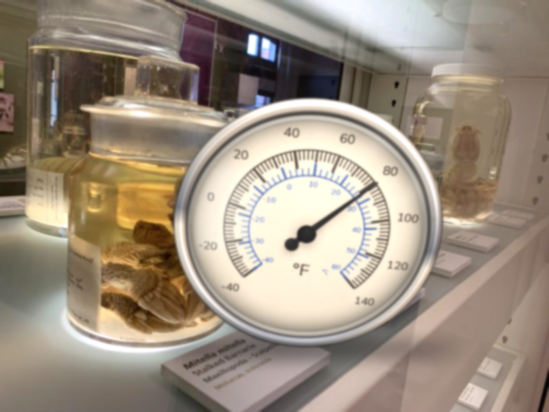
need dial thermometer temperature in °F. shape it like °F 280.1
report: °F 80
